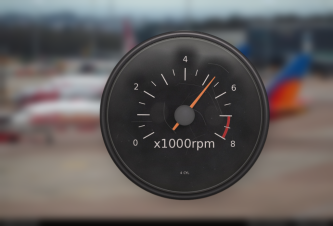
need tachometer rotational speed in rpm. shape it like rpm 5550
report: rpm 5250
